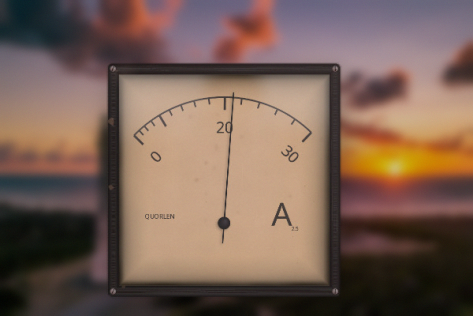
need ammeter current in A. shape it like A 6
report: A 21
